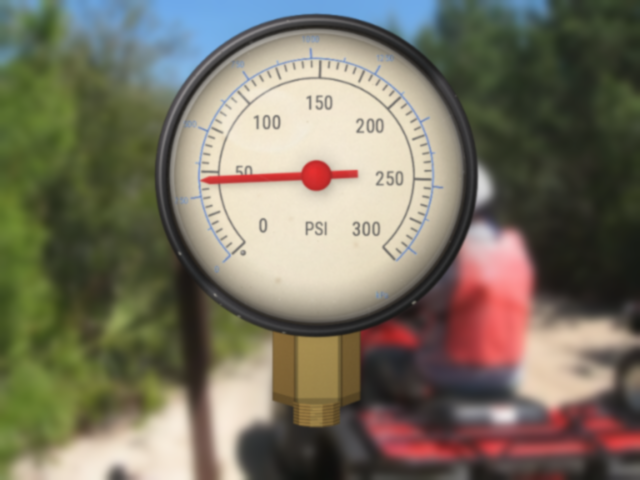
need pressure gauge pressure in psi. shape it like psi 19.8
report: psi 45
